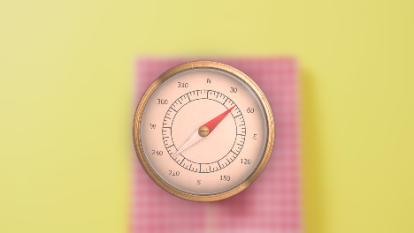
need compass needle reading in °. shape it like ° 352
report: ° 45
